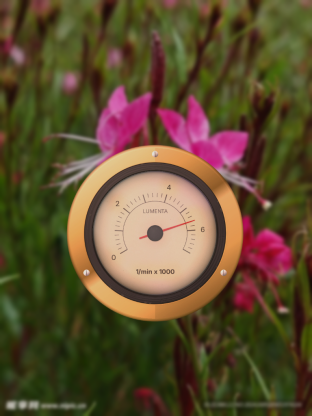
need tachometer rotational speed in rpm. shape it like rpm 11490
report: rpm 5600
